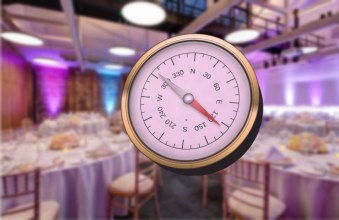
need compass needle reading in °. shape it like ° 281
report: ° 125
